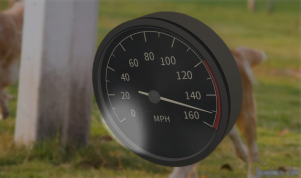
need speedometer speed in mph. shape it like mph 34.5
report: mph 150
